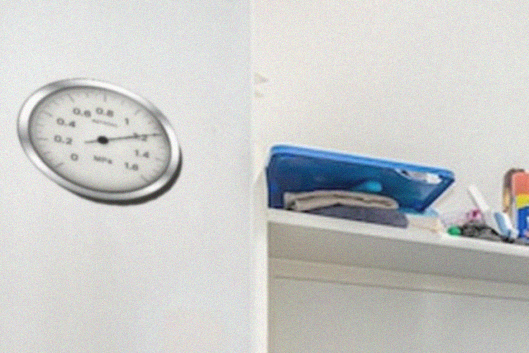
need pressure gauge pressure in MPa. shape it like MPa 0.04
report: MPa 1.2
